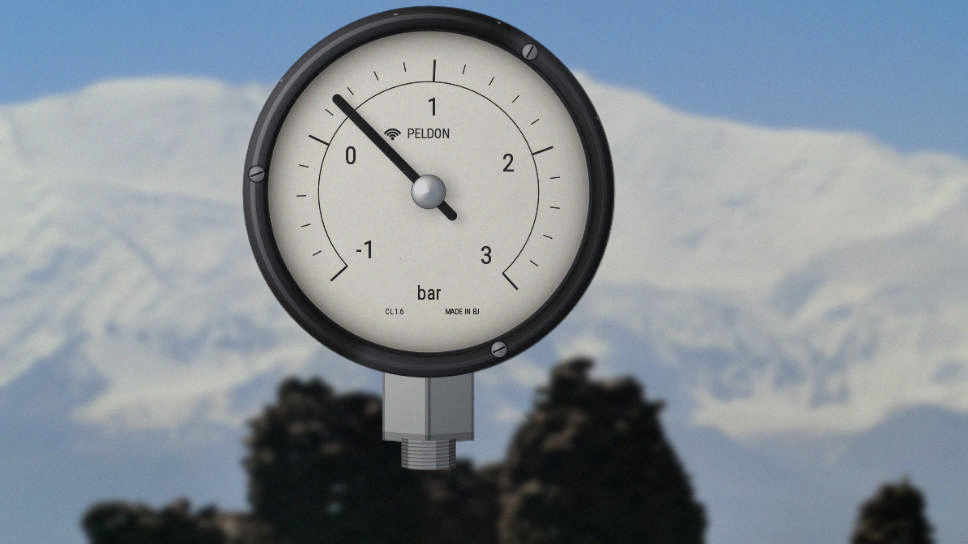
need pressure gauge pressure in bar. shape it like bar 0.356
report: bar 0.3
